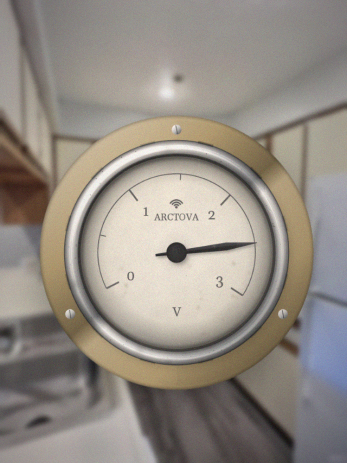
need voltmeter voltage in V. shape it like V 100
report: V 2.5
